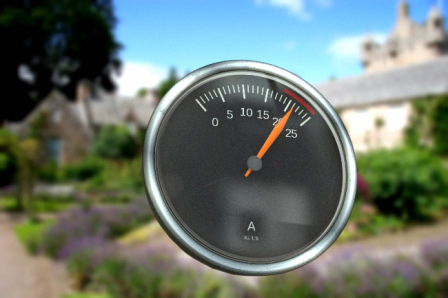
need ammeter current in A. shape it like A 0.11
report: A 21
